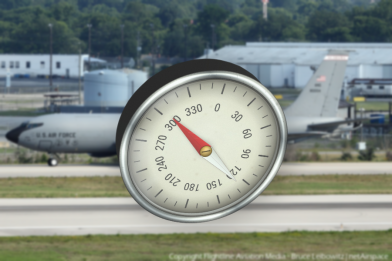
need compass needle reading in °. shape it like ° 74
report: ° 305
